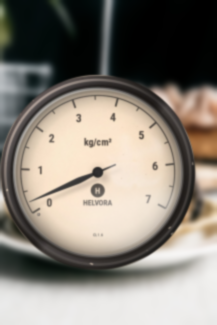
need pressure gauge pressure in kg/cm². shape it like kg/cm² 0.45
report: kg/cm² 0.25
